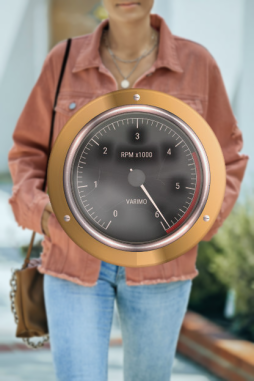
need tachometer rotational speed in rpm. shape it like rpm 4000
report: rpm 5900
